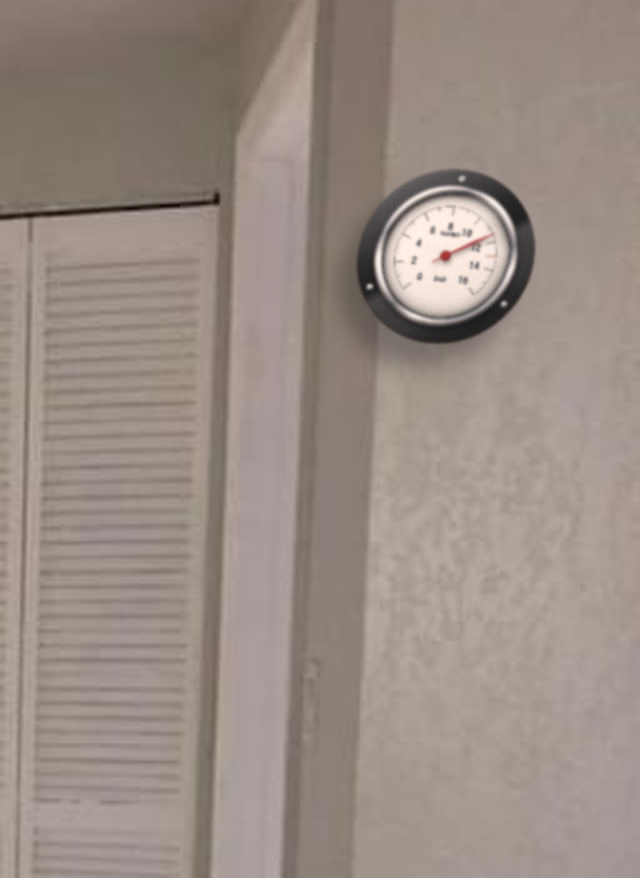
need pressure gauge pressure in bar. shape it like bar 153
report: bar 11.5
